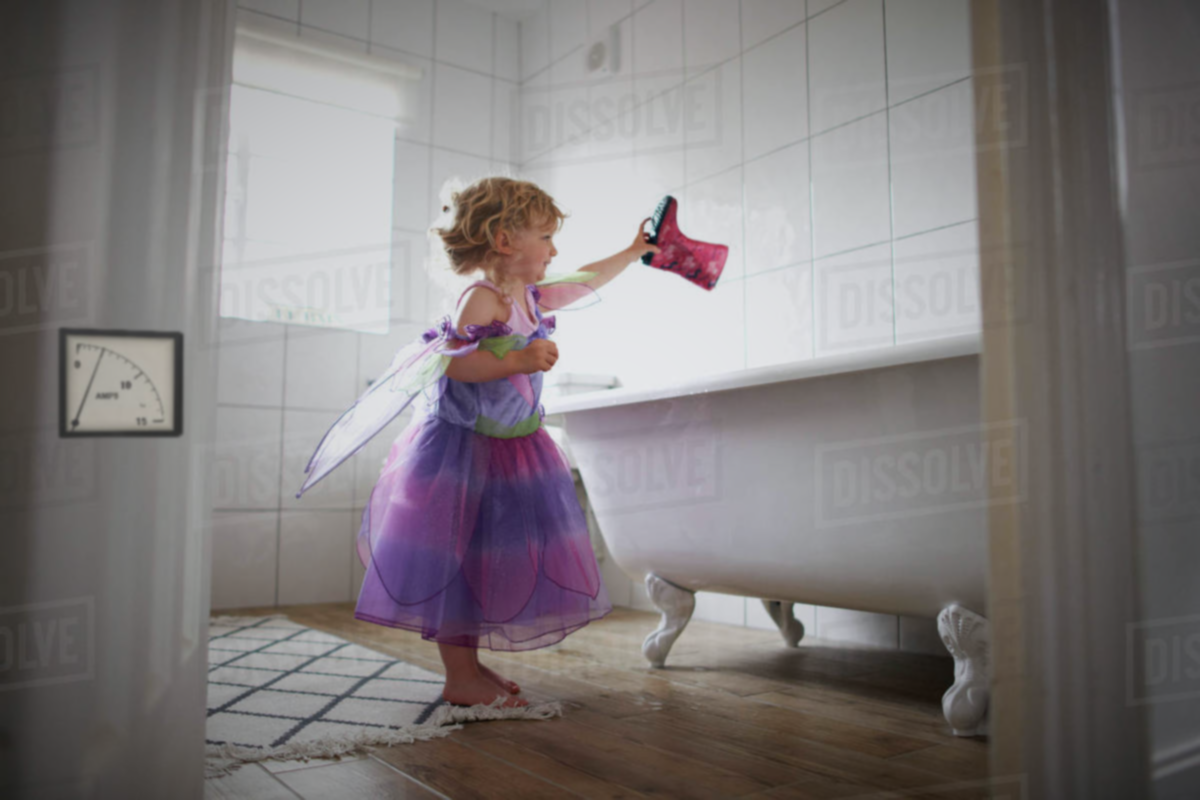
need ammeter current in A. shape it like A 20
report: A 5
